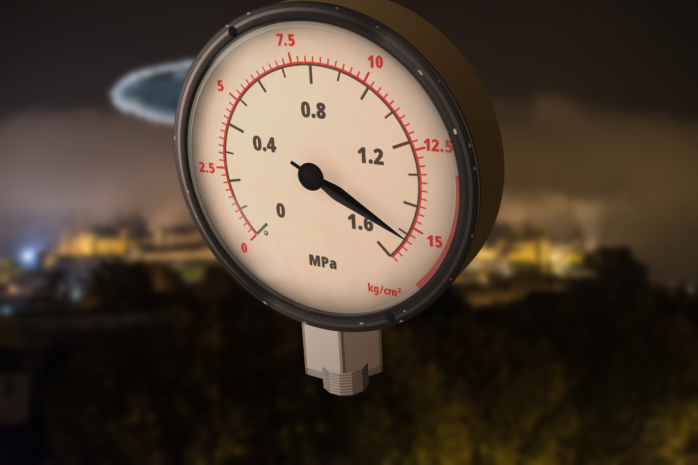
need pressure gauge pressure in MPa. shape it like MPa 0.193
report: MPa 1.5
